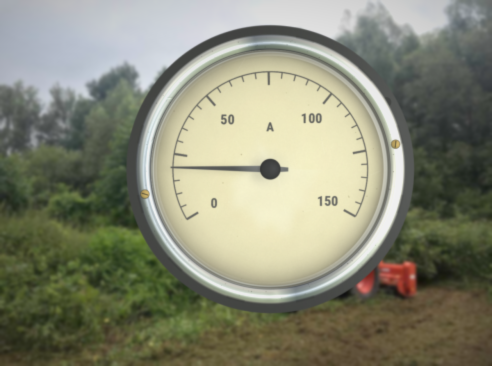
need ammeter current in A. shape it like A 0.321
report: A 20
